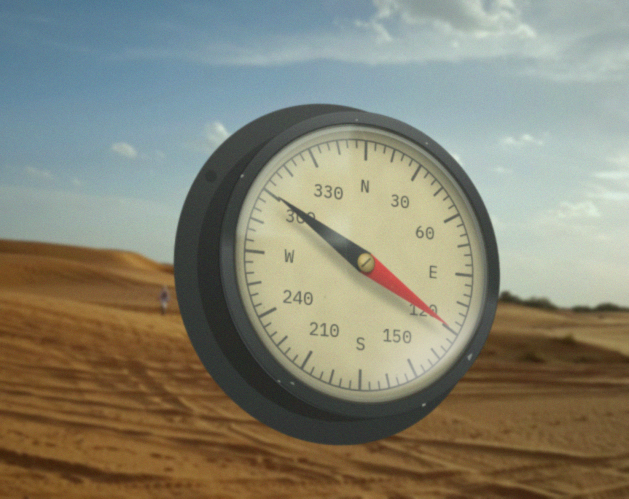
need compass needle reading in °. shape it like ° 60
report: ° 120
